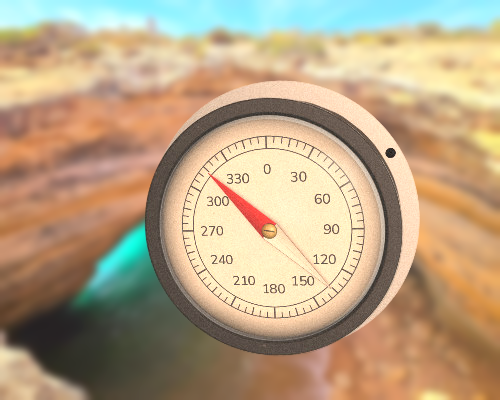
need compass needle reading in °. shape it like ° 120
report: ° 315
